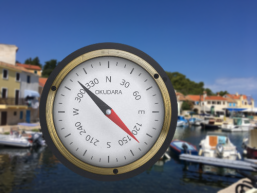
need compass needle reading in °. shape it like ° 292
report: ° 135
